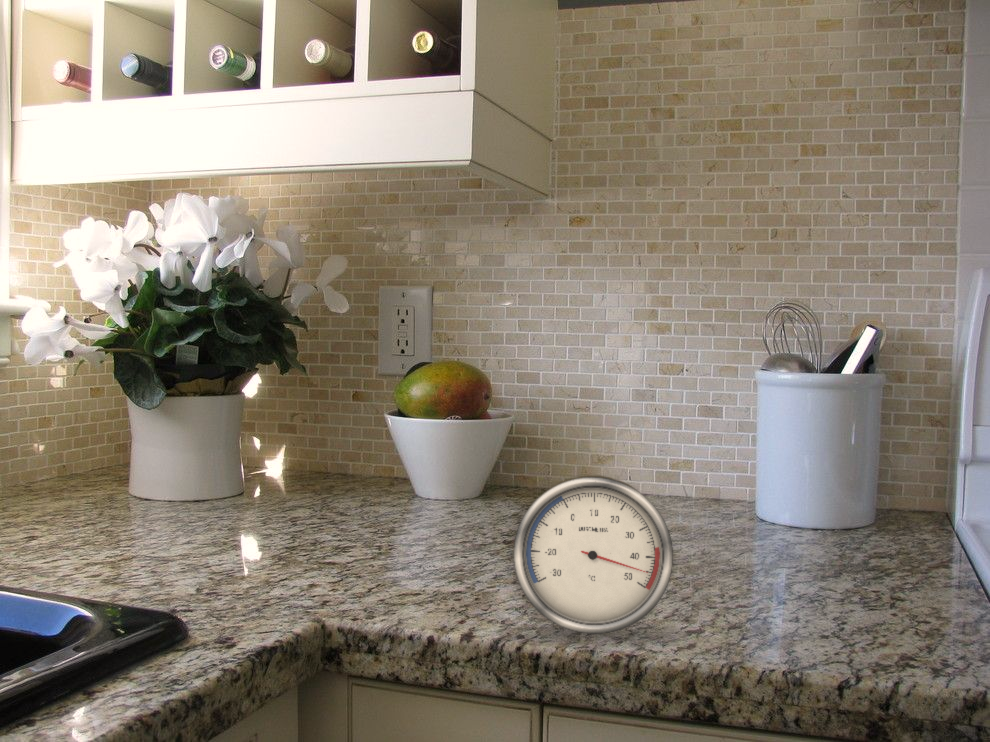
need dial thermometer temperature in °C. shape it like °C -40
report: °C 45
